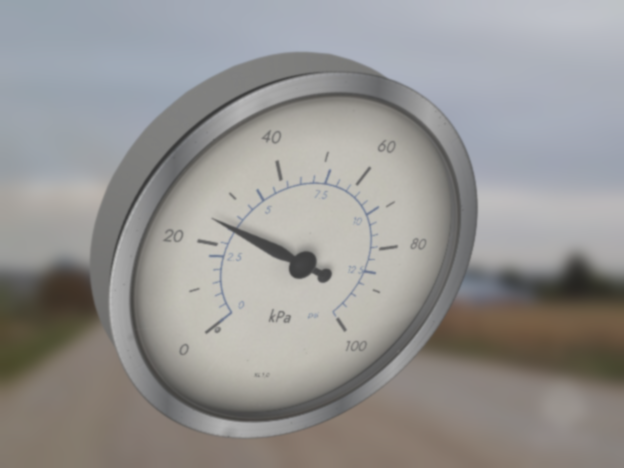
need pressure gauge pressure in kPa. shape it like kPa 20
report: kPa 25
